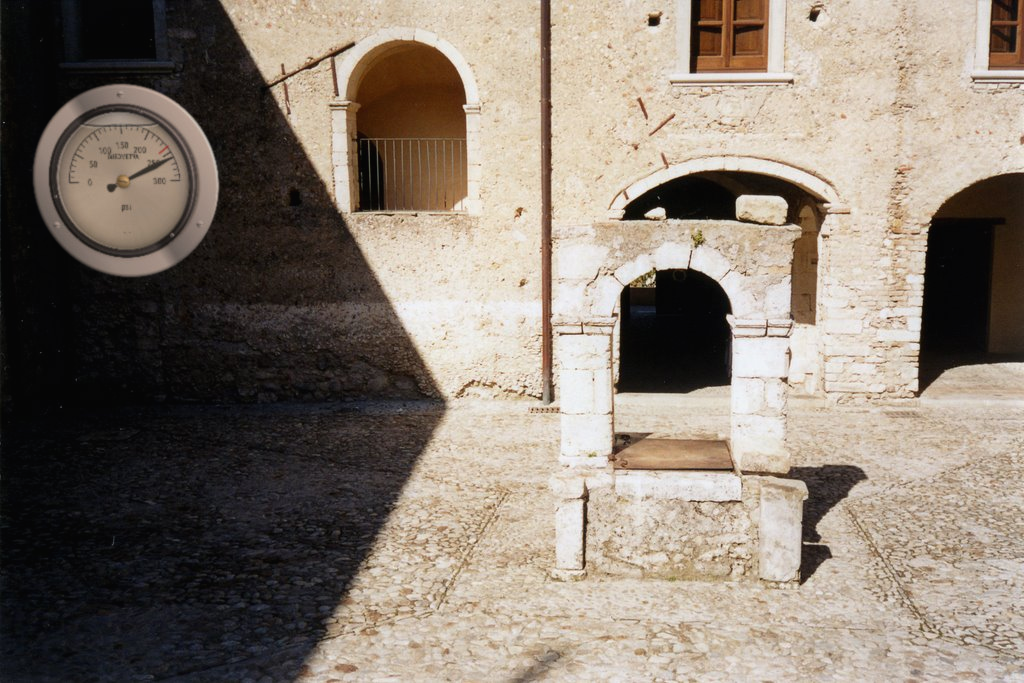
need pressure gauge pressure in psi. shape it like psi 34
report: psi 260
